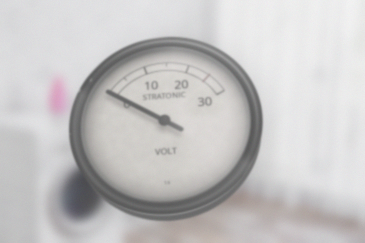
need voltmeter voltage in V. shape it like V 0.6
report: V 0
